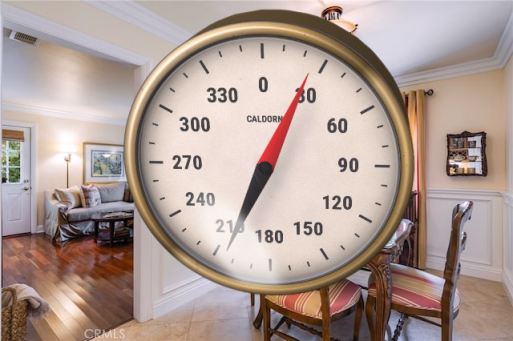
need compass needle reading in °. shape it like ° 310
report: ° 25
